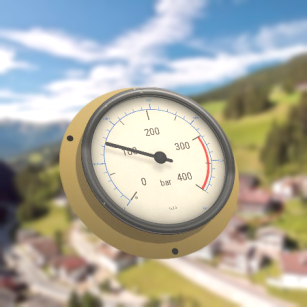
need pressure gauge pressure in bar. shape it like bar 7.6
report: bar 100
